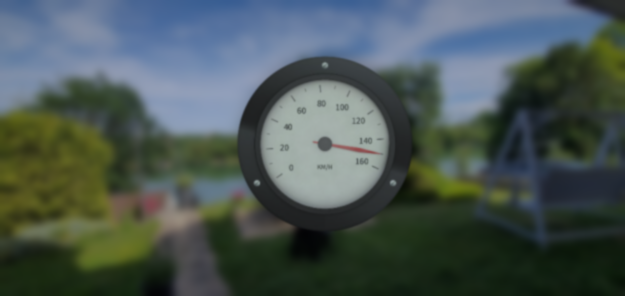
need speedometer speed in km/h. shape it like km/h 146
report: km/h 150
